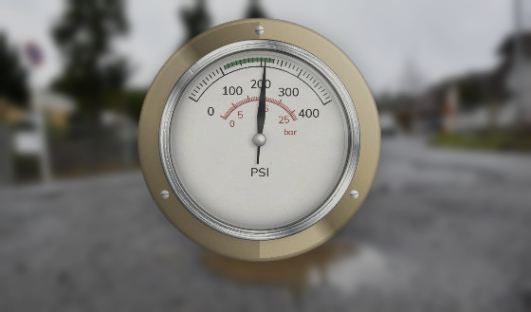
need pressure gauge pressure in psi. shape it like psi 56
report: psi 210
